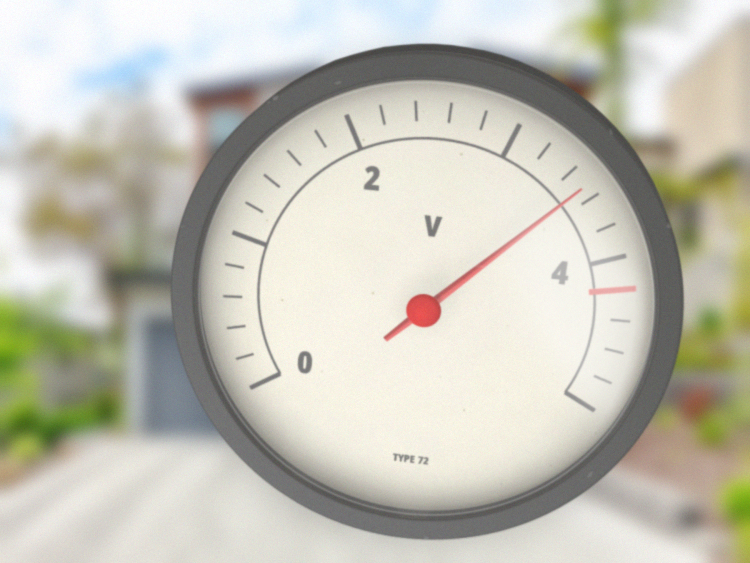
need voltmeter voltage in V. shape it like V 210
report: V 3.5
